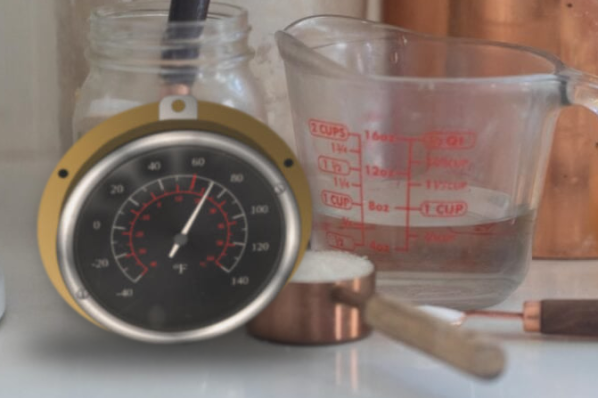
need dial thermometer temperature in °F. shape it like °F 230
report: °F 70
